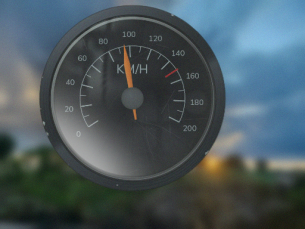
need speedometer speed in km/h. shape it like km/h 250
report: km/h 95
